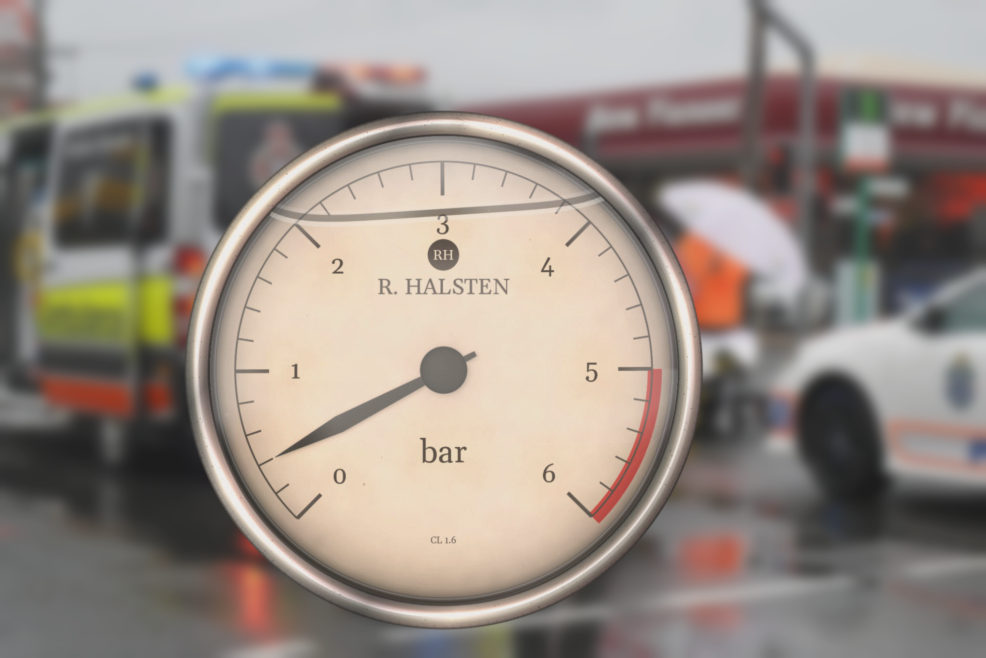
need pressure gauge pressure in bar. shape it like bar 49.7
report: bar 0.4
